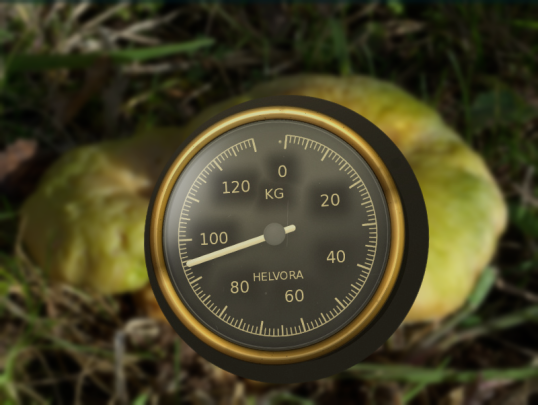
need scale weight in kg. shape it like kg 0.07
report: kg 94
